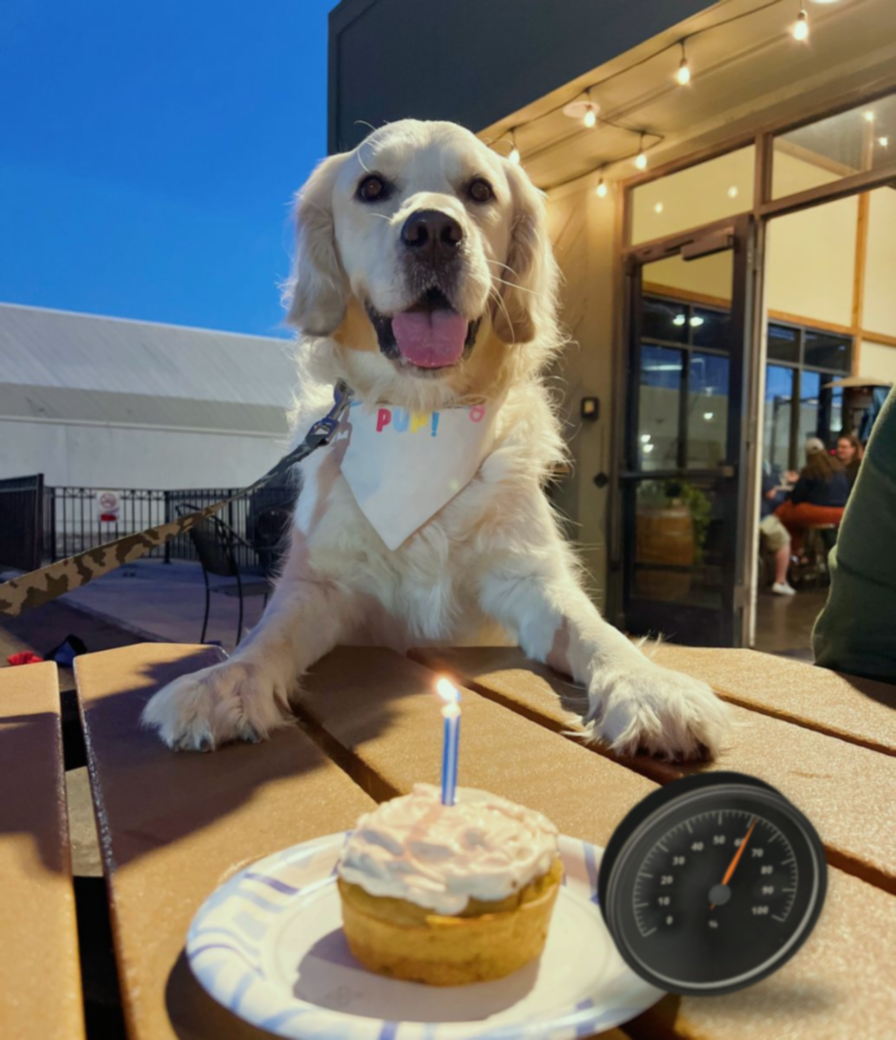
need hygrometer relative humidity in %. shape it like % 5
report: % 60
